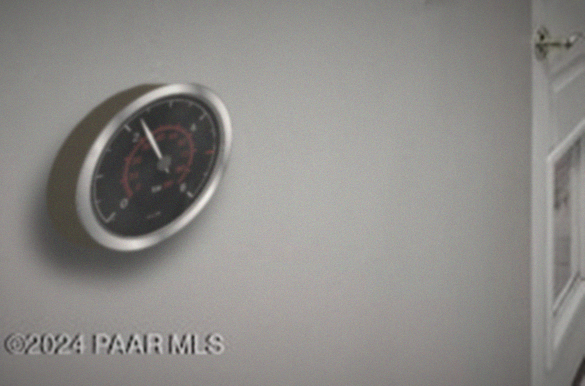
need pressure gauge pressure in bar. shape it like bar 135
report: bar 2.25
